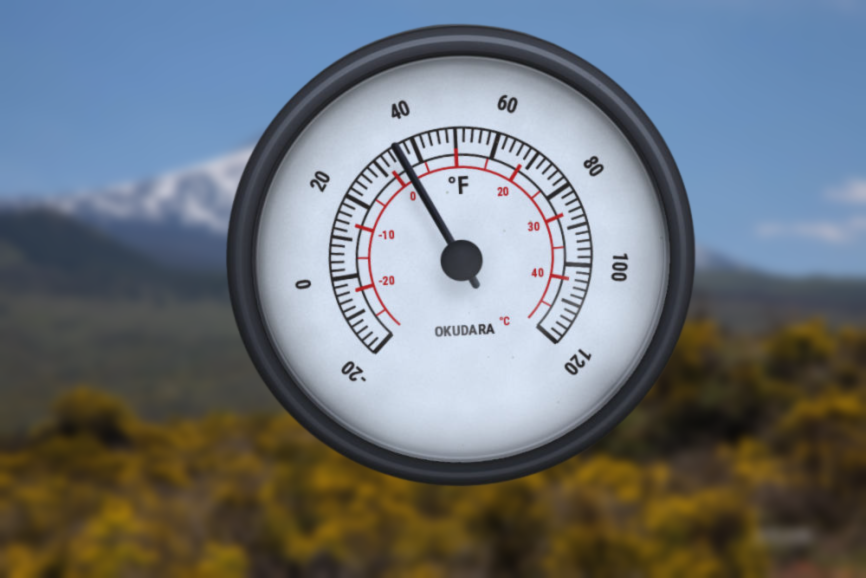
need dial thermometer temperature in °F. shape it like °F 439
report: °F 36
